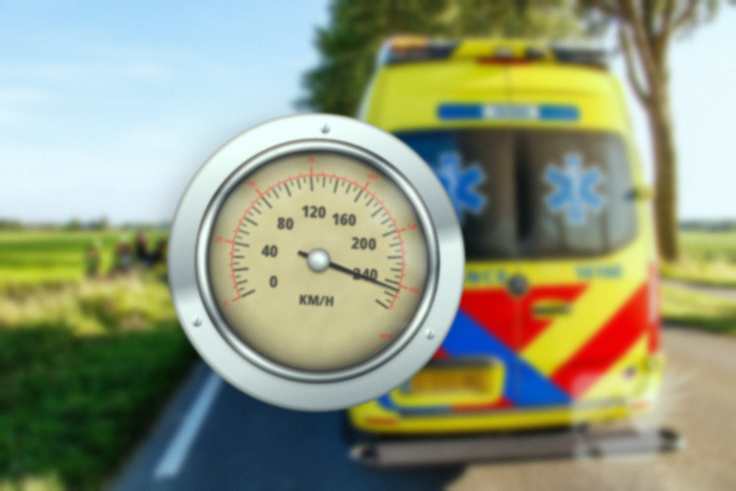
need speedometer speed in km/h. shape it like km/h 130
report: km/h 245
